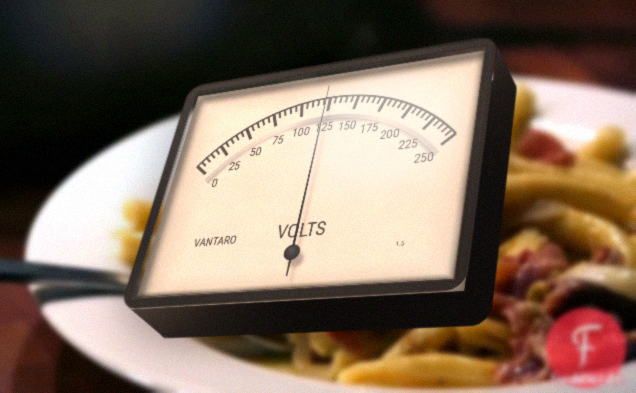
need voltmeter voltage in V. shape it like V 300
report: V 125
